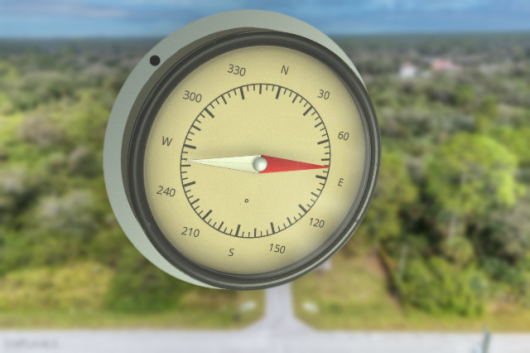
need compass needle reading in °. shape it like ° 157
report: ° 80
